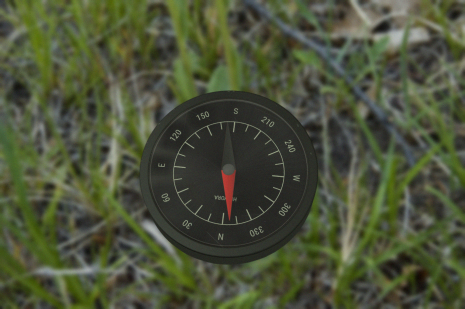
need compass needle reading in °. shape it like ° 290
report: ° 352.5
